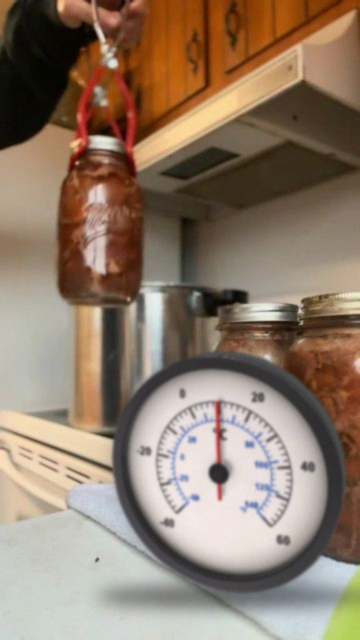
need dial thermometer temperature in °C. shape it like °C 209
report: °C 10
